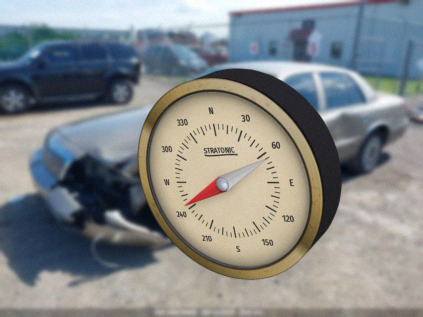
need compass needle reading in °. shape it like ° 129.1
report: ° 245
